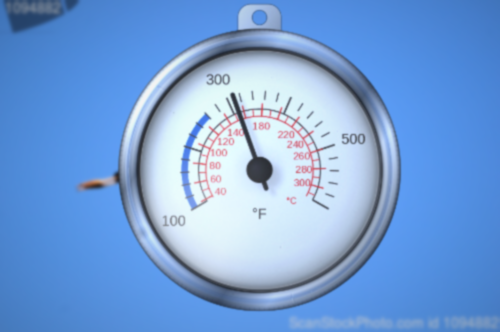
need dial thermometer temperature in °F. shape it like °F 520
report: °F 310
